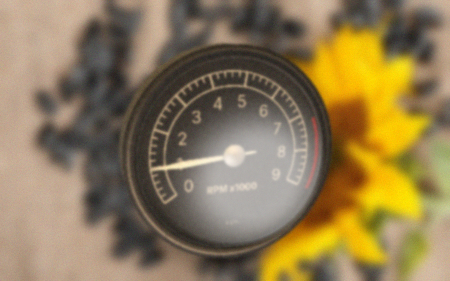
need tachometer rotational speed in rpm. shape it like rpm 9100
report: rpm 1000
